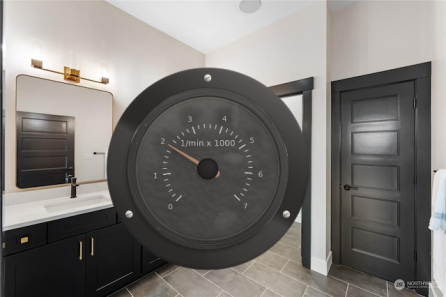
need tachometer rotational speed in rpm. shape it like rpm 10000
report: rpm 2000
